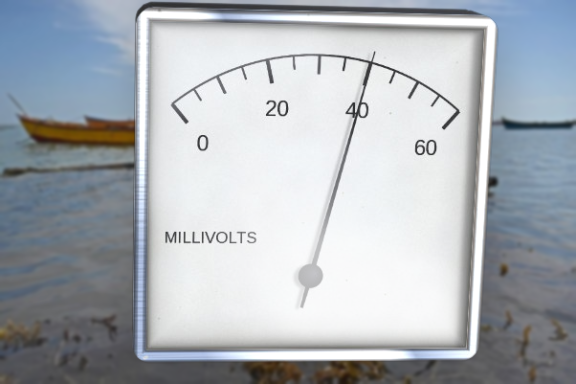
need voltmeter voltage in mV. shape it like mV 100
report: mV 40
